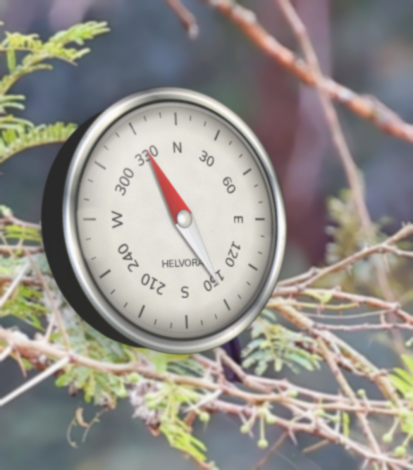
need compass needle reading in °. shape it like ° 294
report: ° 330
